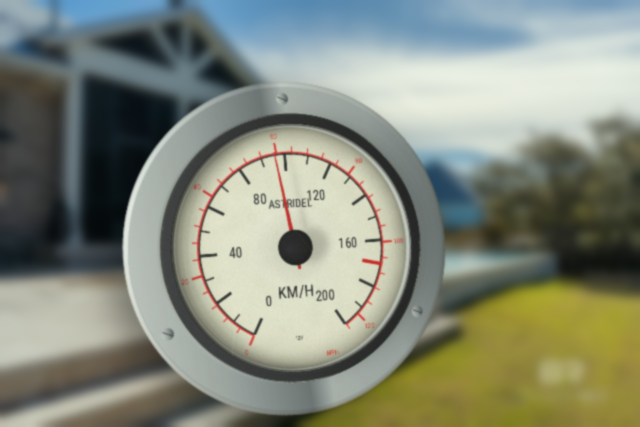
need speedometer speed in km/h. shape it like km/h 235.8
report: km/h 95
